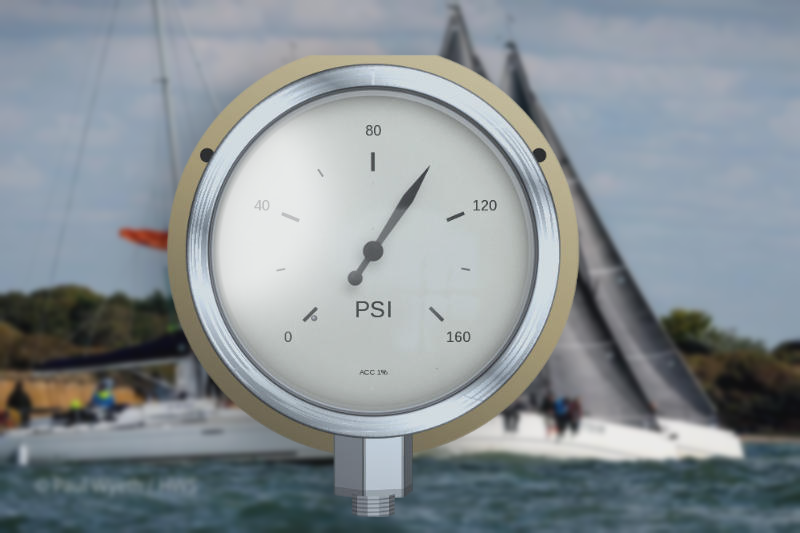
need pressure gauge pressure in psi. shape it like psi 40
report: psi 100
